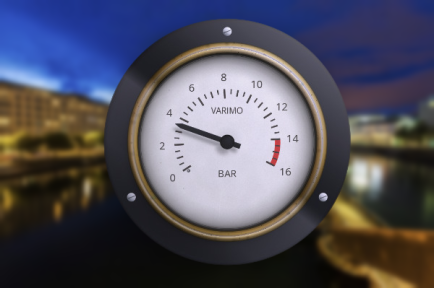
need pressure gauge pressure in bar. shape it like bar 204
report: bar 3.5
